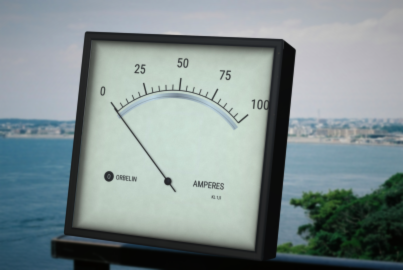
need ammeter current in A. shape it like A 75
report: A 0
